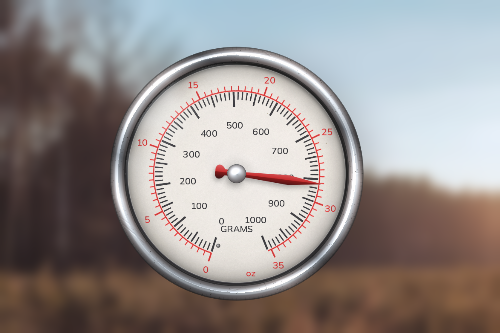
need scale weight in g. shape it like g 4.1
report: g 810
